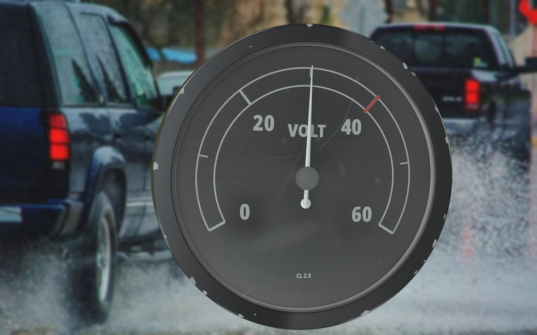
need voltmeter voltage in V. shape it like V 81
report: V 30
